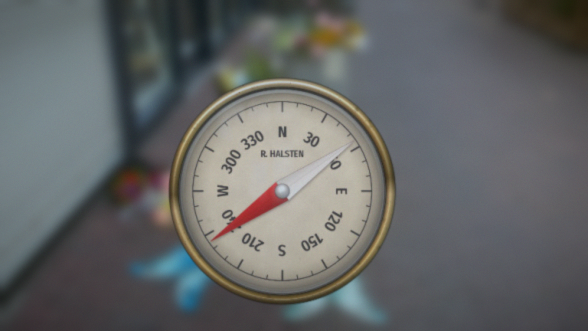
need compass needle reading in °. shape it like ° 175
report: ° 235
